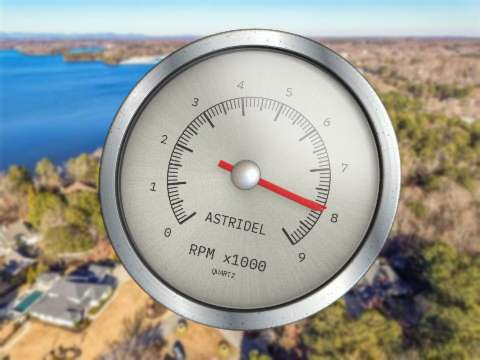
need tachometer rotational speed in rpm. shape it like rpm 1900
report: rpm 8000
